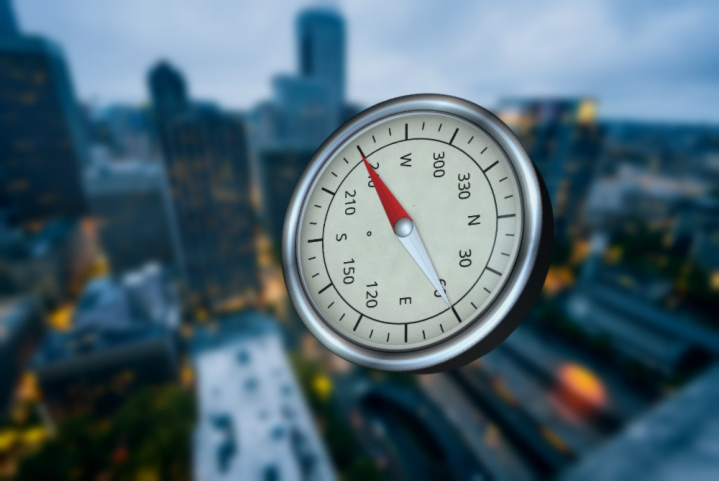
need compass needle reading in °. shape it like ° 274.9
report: ° 240
